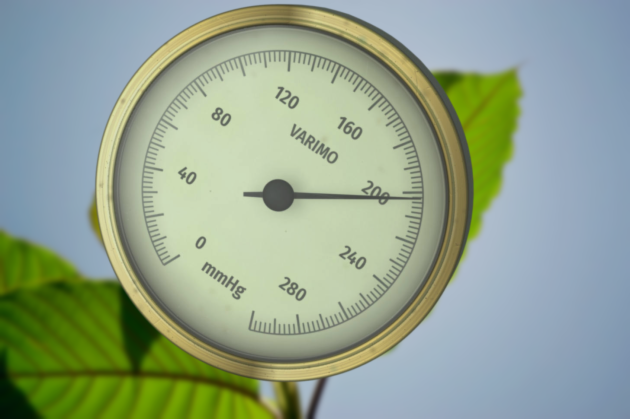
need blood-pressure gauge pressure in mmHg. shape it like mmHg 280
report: mmHg 202
